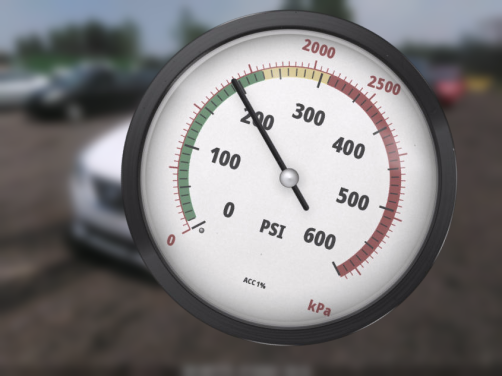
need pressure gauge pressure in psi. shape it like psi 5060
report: psi 195
